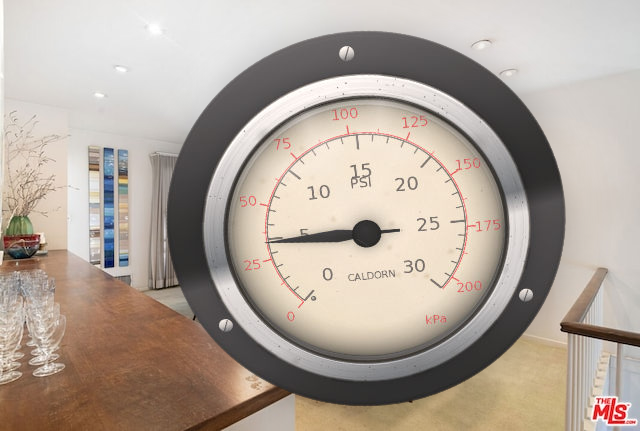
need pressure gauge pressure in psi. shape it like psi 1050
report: psi 5
